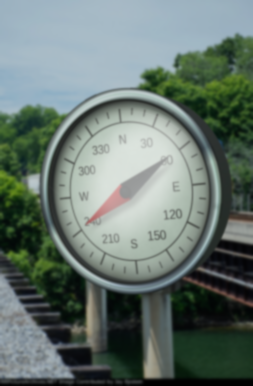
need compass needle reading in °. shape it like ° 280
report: ° 240
